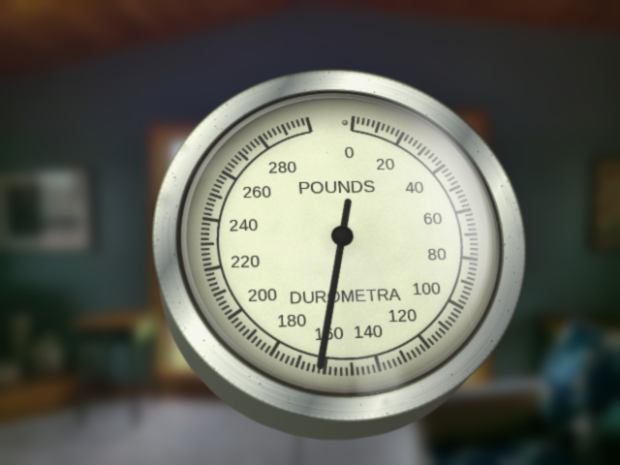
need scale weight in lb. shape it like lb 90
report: lb 162
